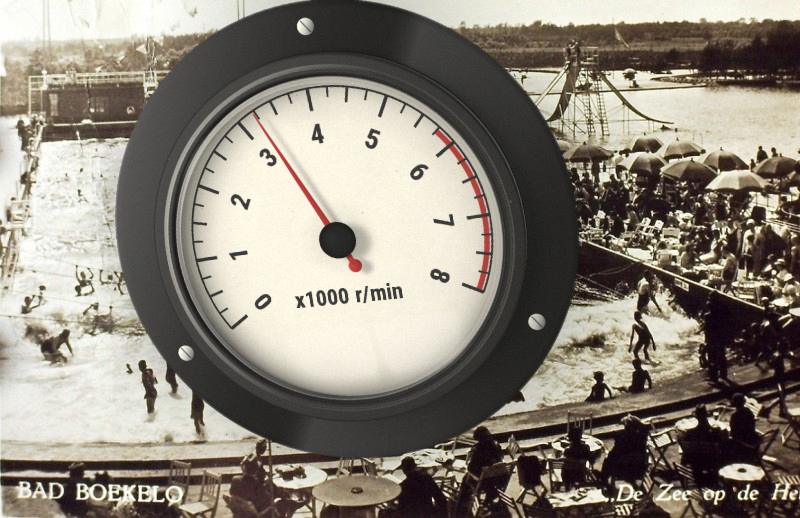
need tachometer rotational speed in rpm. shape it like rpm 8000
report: rpm 3250
